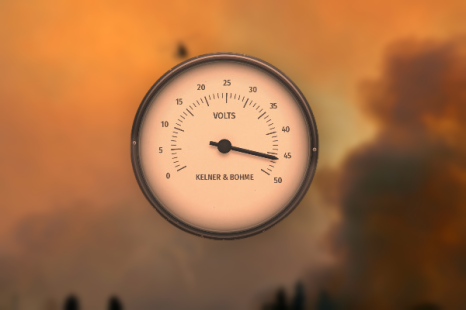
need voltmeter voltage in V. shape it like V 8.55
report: V 46
